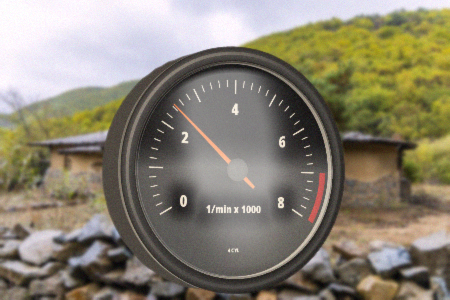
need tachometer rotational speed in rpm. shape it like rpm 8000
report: rpm 2400
